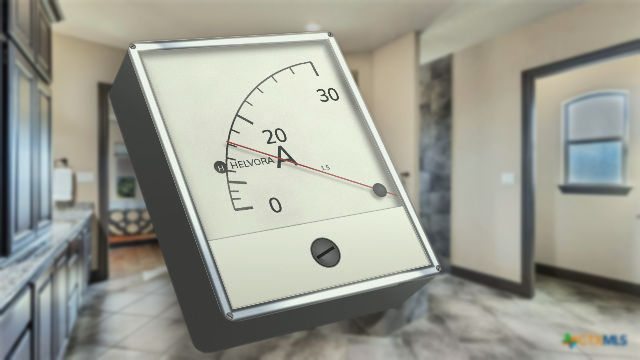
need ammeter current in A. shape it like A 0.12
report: A 16
